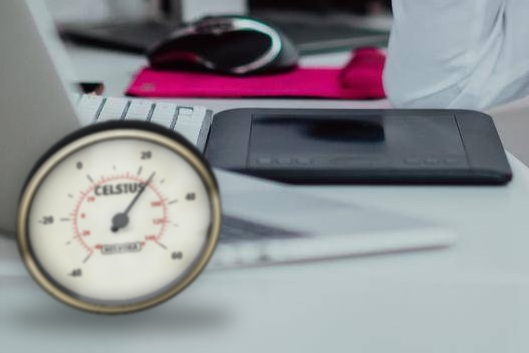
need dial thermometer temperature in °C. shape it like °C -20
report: °C 25
